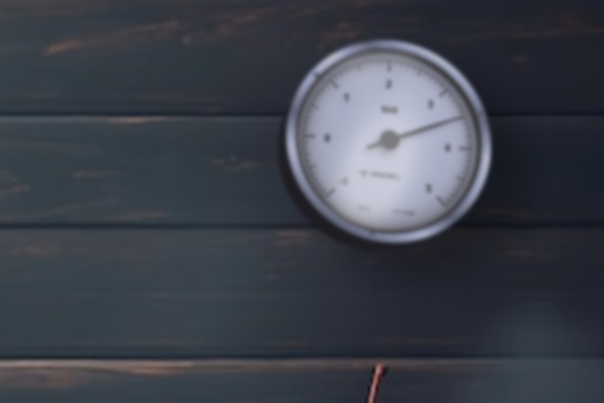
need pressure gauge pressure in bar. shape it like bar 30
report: bar 3.5
